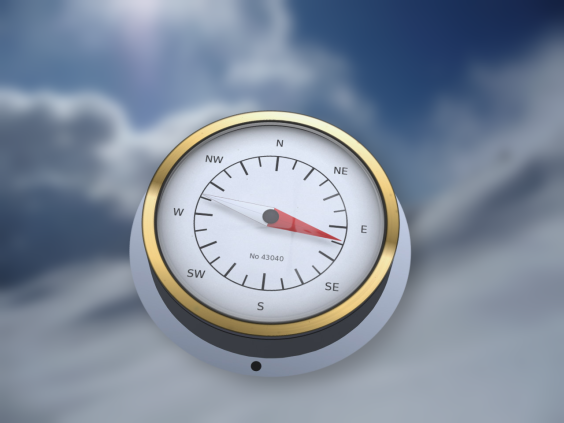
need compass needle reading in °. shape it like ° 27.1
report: ° 105
